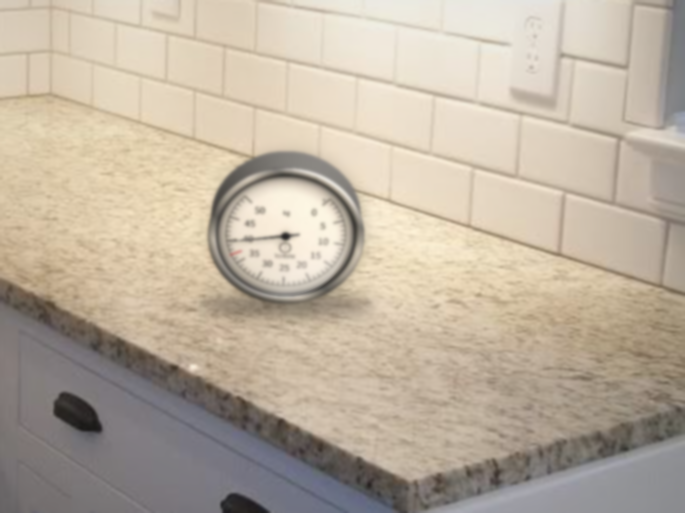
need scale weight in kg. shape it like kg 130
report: kg 40
